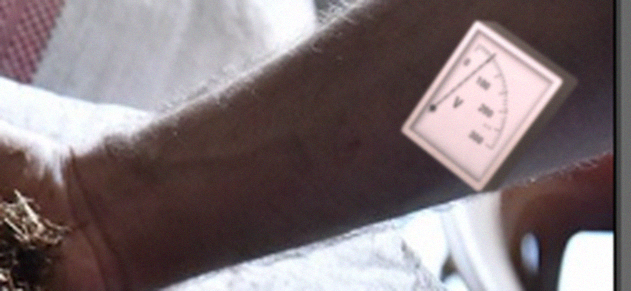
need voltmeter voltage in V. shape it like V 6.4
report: V 50
